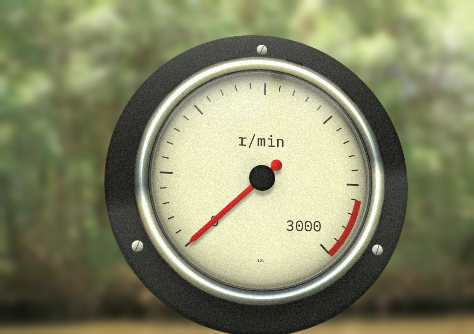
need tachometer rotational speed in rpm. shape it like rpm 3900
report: rpm 0
